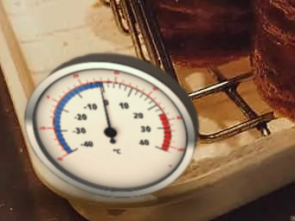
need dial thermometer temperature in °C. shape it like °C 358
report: °C 0
